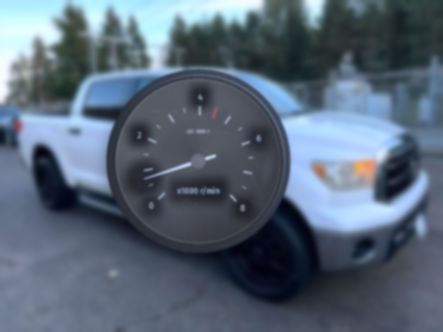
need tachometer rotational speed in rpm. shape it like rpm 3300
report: rpm 750
